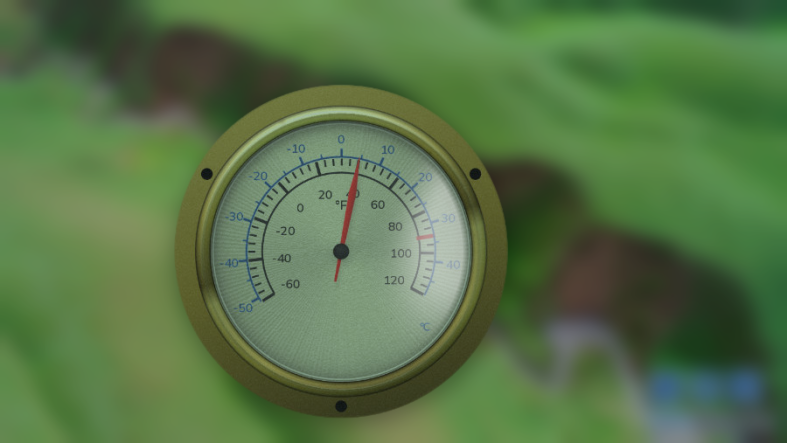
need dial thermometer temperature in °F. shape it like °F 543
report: °F 40
